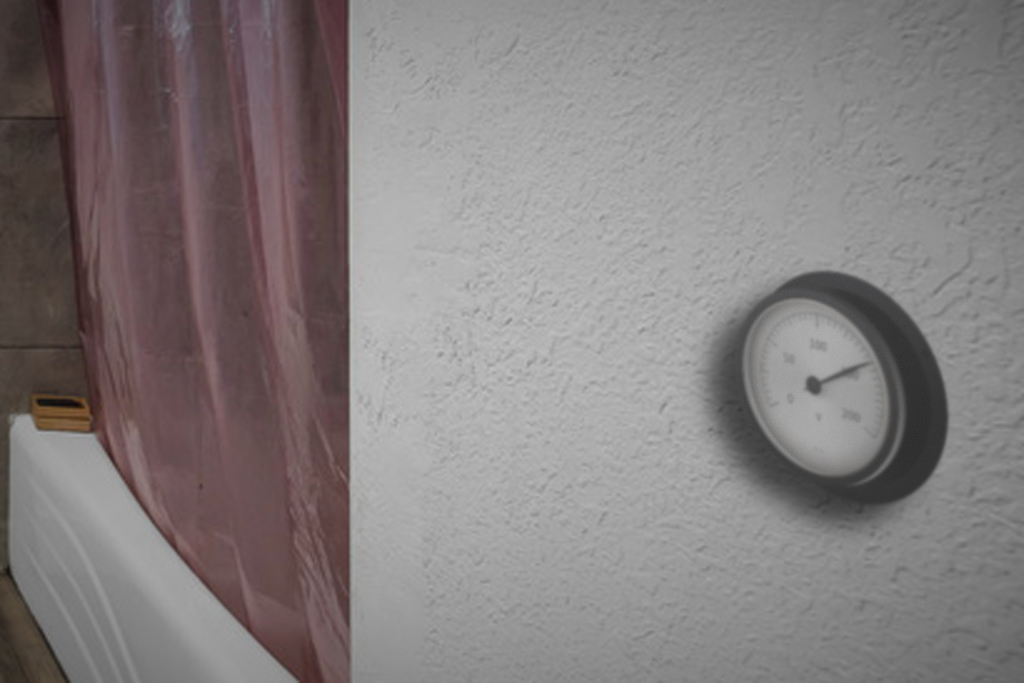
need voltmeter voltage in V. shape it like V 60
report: V 150
